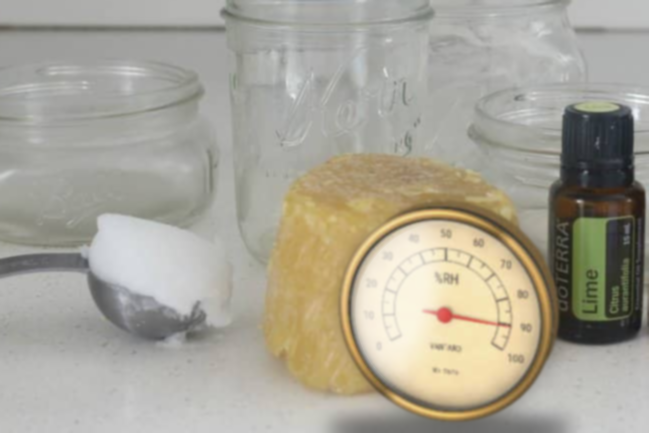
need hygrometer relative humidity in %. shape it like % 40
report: % 90
